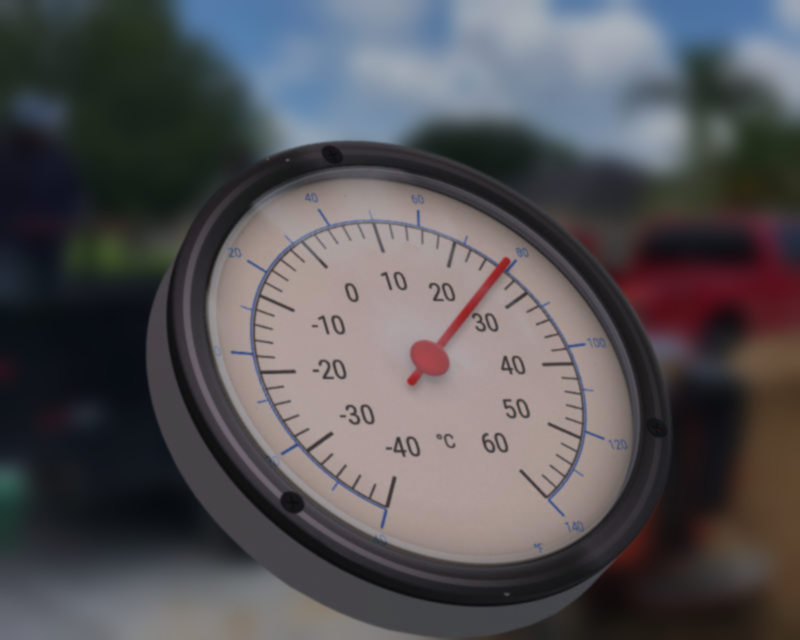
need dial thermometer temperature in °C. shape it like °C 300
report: °C 26
